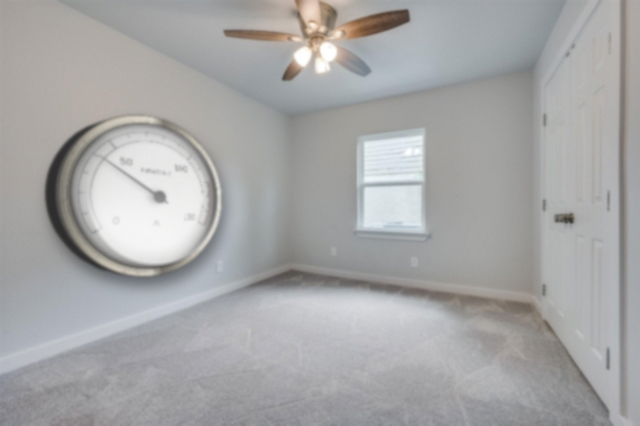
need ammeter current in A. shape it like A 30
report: A 40
